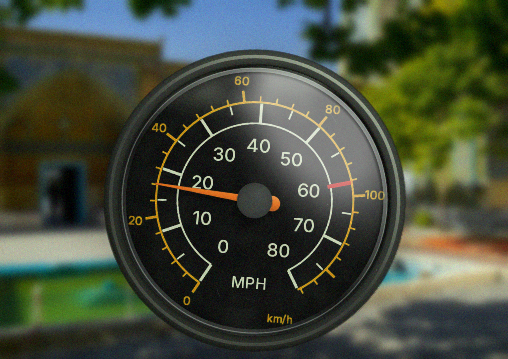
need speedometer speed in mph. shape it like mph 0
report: mph 17.5
